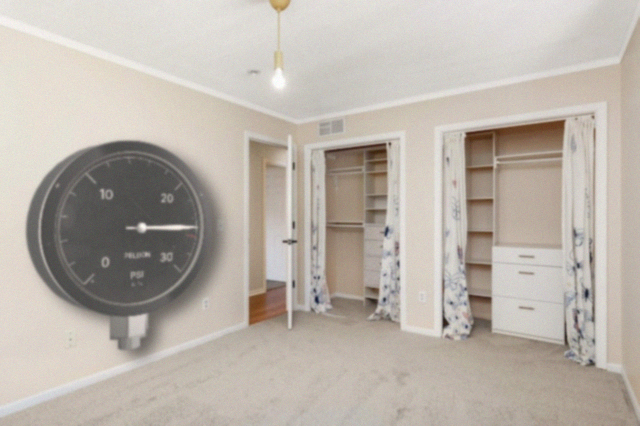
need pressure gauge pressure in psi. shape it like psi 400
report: psi 25
